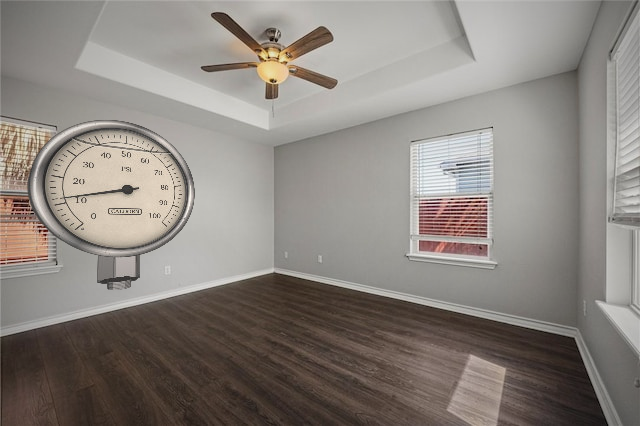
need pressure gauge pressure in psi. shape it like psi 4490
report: psi 12
